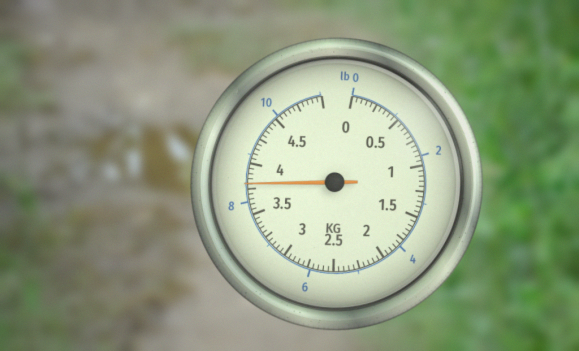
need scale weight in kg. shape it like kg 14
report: kg 3.8
